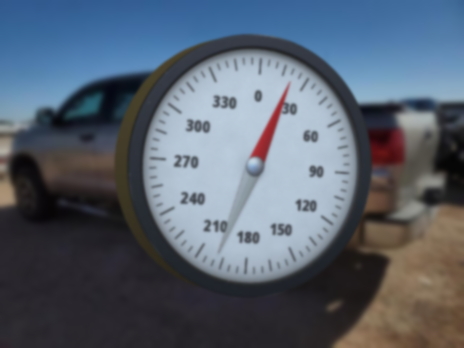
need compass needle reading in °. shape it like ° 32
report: ° 20
